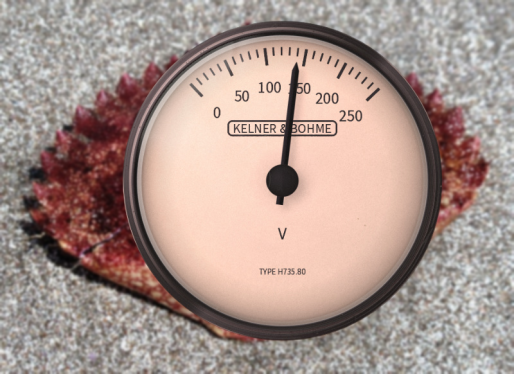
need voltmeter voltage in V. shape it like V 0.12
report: V 140
